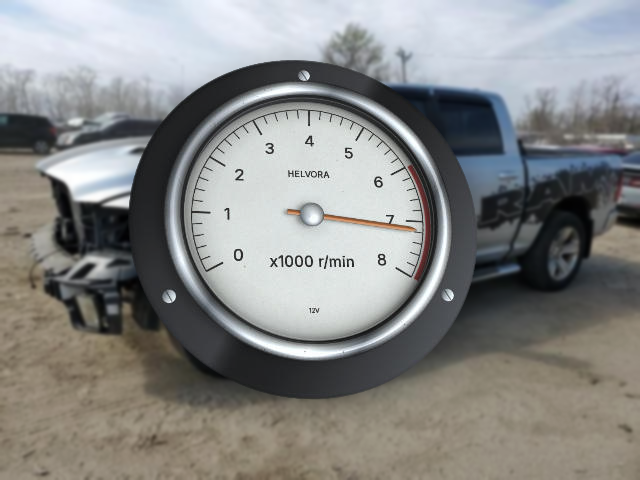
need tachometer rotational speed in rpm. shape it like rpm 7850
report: rpm 7200
